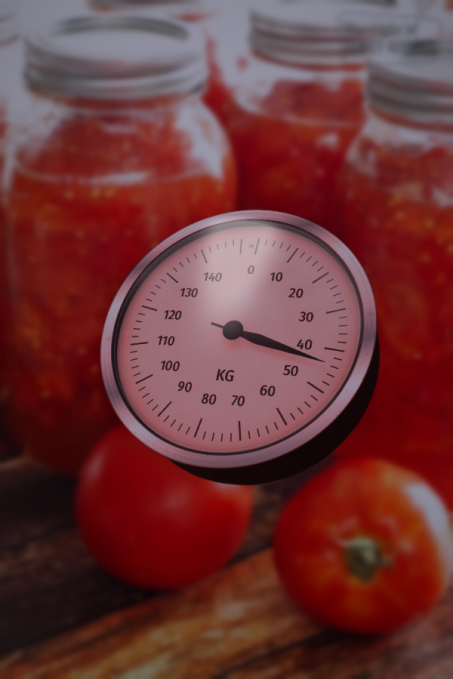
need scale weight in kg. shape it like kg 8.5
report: kg 44
